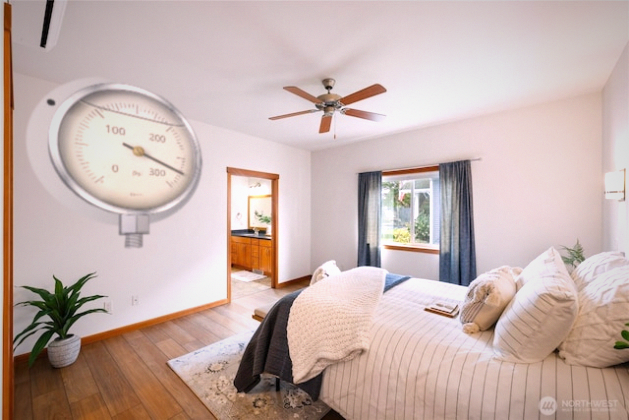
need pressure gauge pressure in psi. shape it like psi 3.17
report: psi 275
